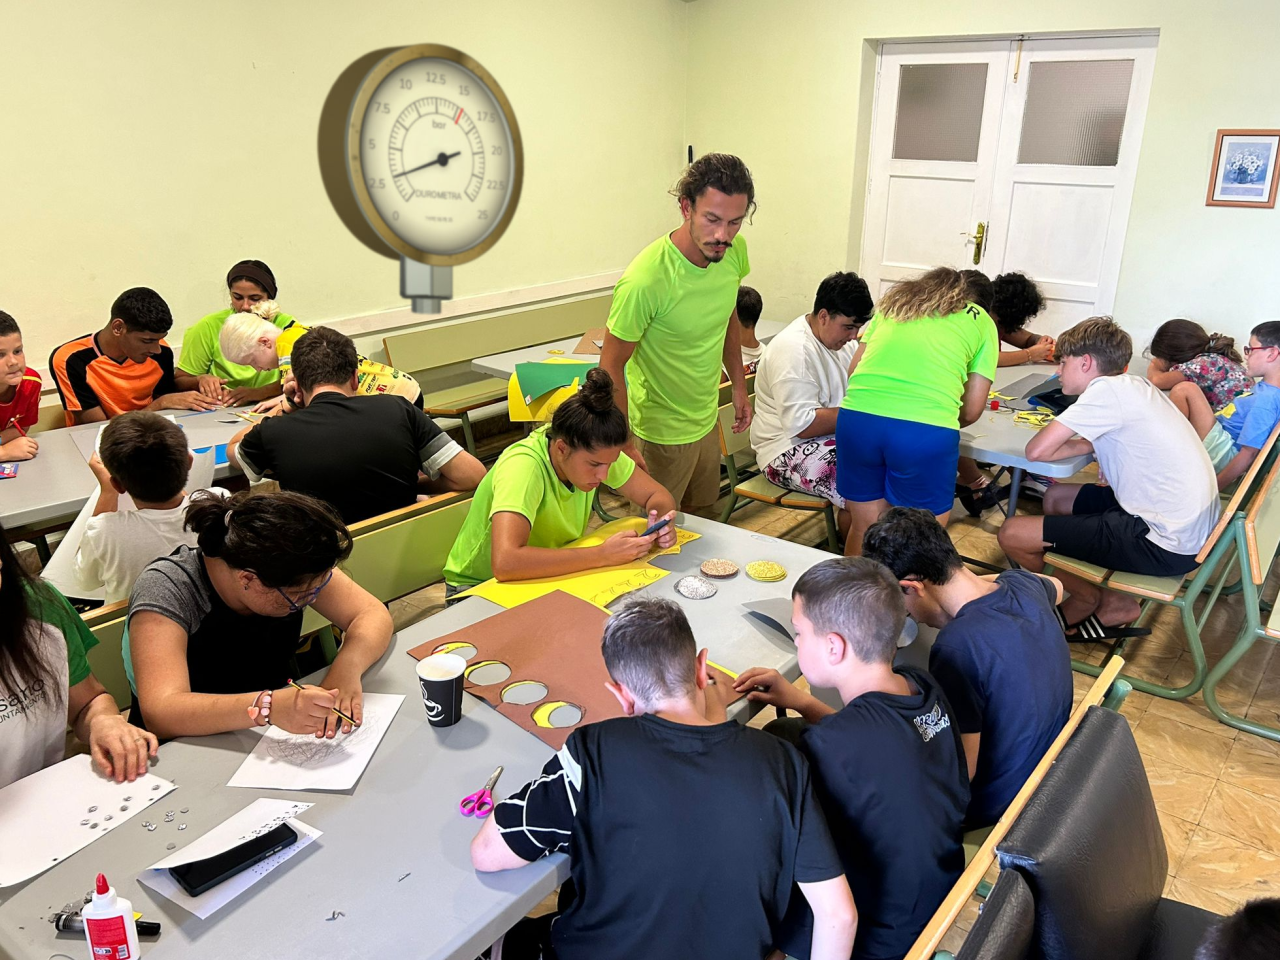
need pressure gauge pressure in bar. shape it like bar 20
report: bar 2.5
